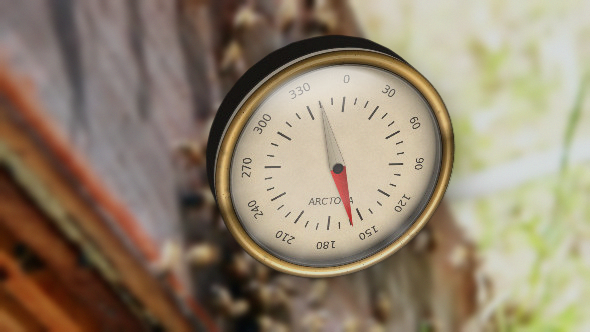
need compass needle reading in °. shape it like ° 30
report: ° 160
